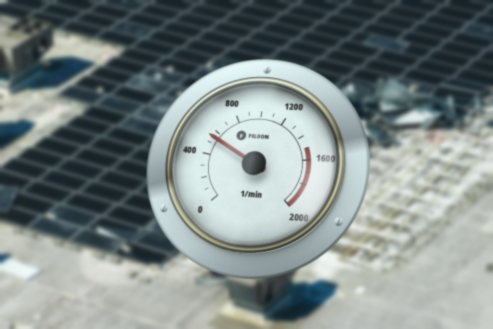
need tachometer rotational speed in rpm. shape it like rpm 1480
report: rpm 550
